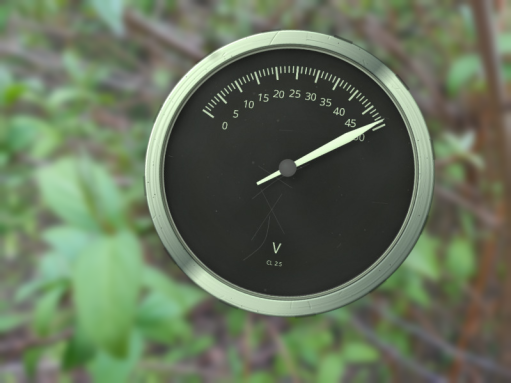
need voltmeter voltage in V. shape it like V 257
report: V 49
